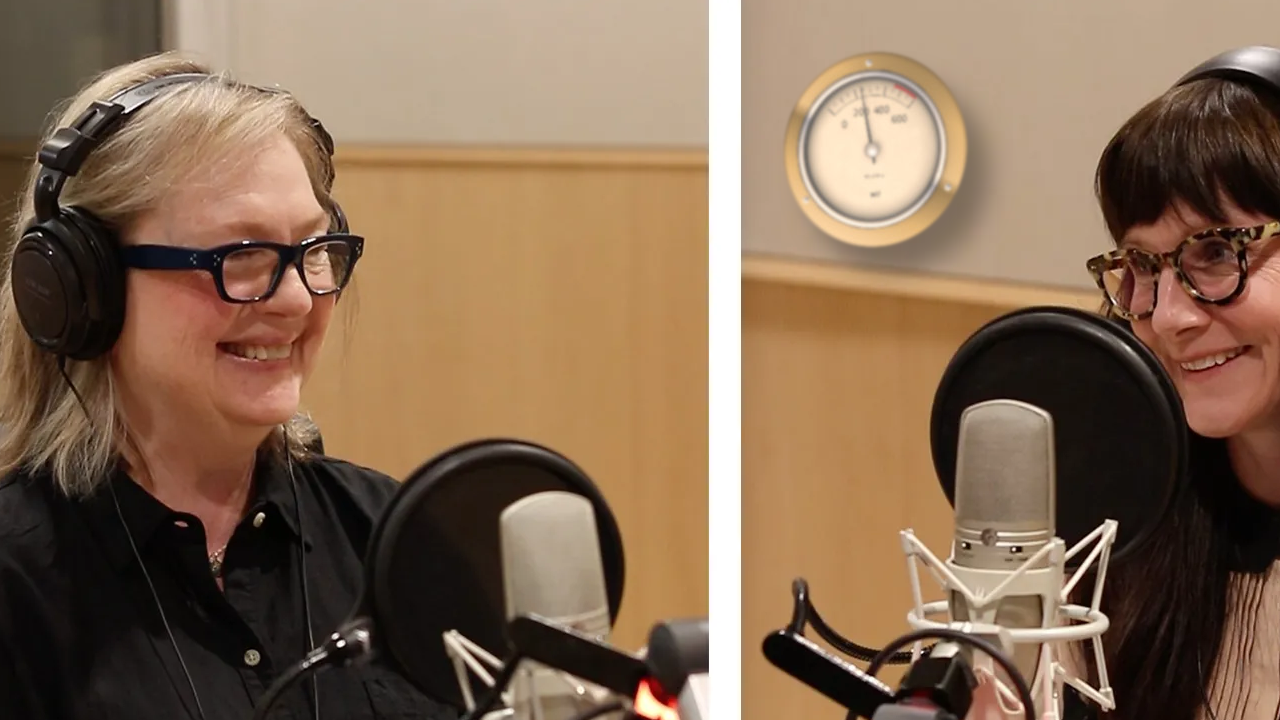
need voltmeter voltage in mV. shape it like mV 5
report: mV 250
